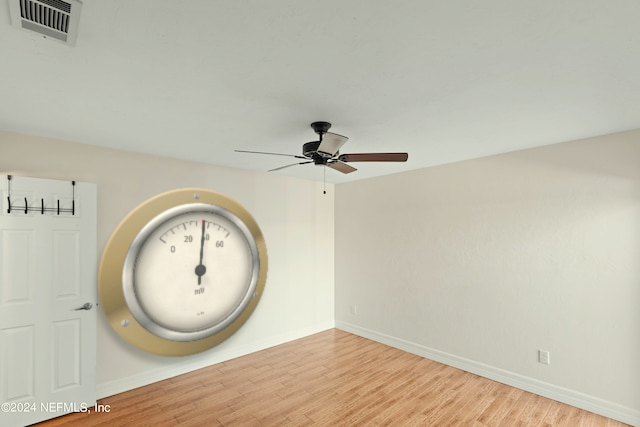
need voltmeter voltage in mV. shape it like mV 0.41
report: mV 35
